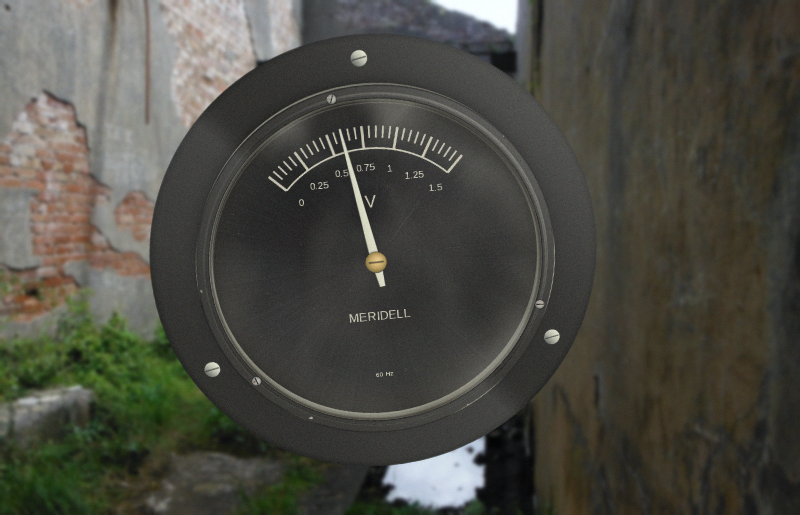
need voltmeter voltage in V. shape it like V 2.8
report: V 0.6
